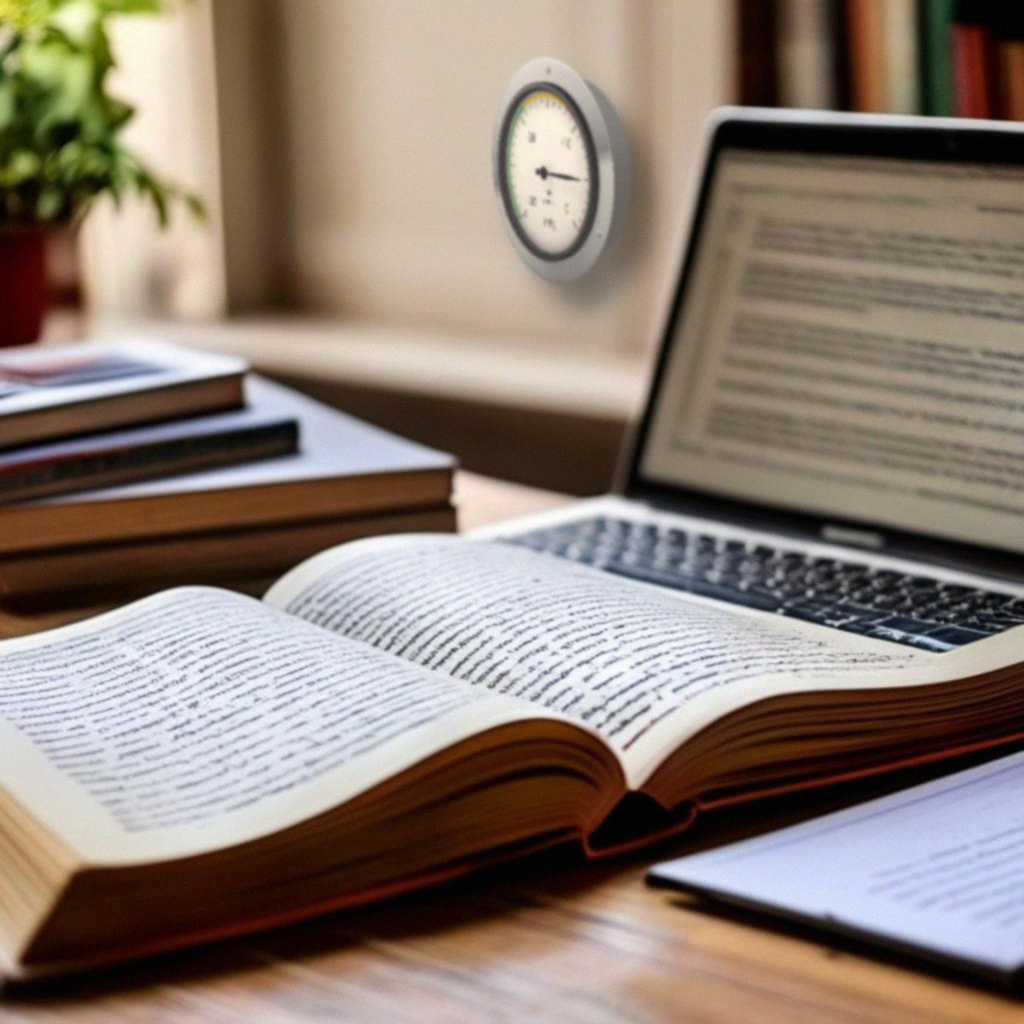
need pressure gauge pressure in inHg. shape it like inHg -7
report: inHg -5
